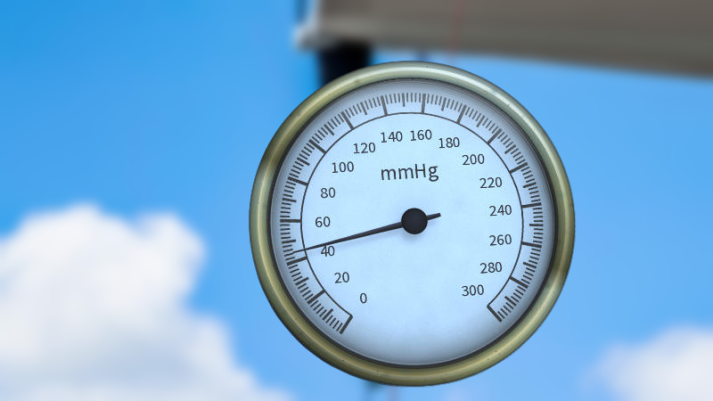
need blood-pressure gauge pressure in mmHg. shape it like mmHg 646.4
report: mmHg 44
